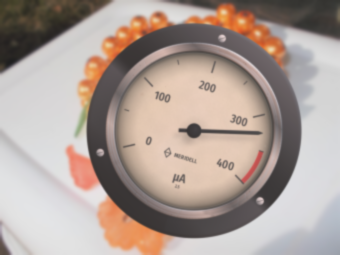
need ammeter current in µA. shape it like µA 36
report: µA 325
